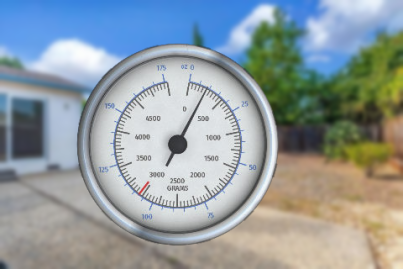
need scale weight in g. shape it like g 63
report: g 250
